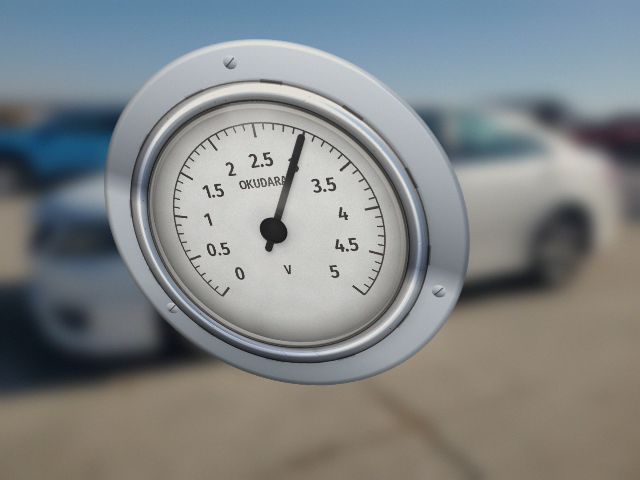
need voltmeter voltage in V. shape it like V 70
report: V 3
